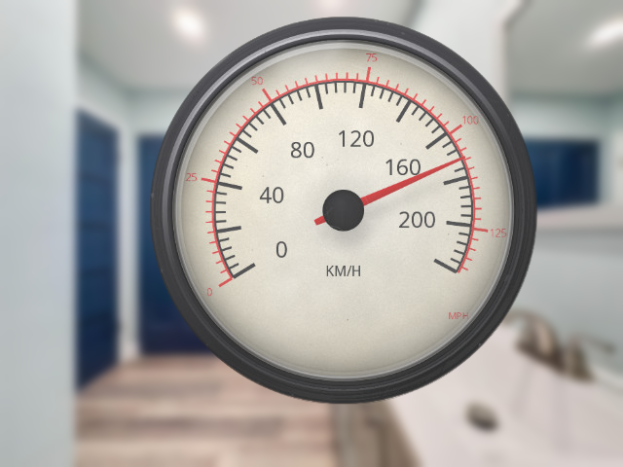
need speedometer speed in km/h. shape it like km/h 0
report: km/h 172
